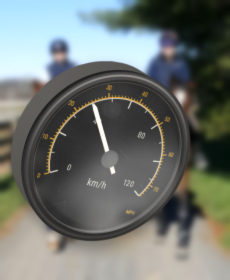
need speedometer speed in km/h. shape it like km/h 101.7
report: km/h 40
